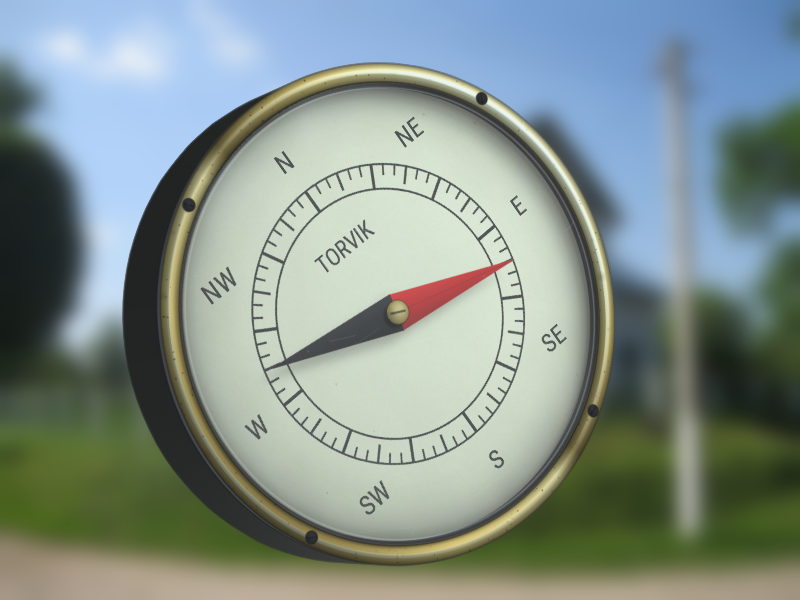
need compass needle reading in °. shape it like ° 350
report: ° 105
